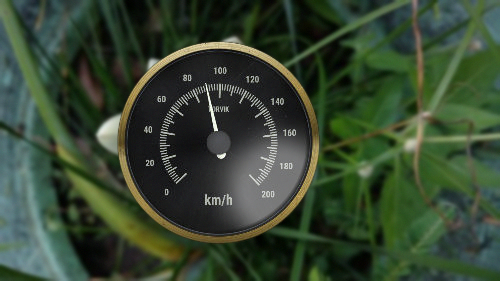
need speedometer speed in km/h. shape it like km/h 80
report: km/h 90
